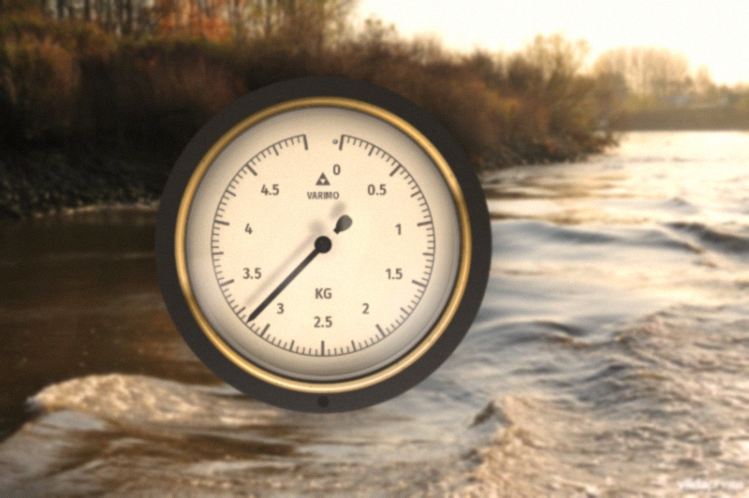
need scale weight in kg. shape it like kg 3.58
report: kg 3.15
